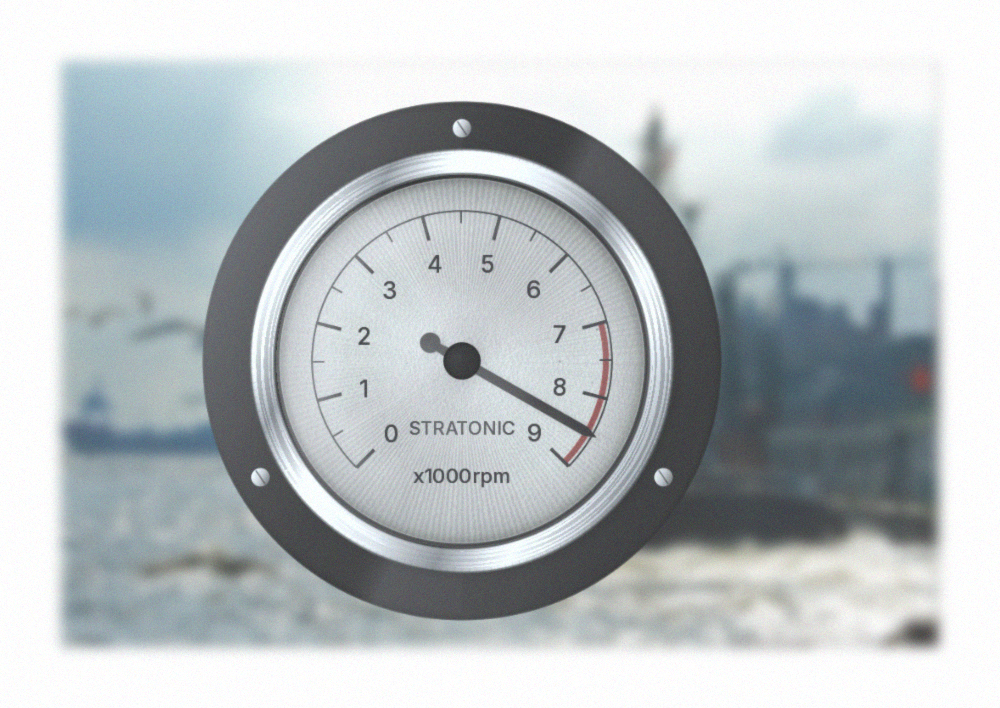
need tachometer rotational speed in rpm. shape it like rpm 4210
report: rpm 8500
